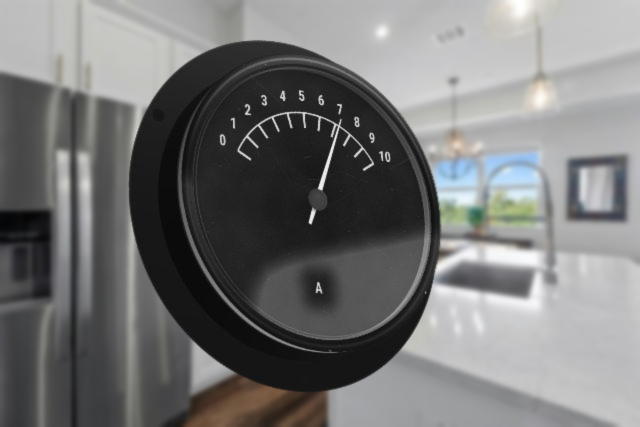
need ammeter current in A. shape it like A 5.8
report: A 7
